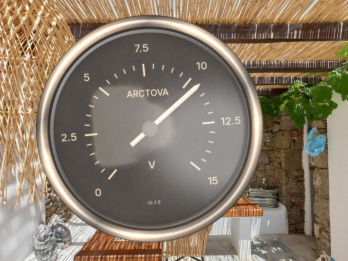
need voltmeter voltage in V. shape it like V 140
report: V 10.5
